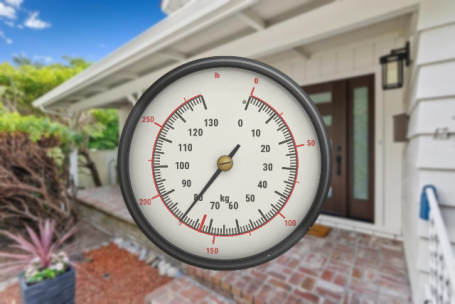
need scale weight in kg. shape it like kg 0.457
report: kg 80
